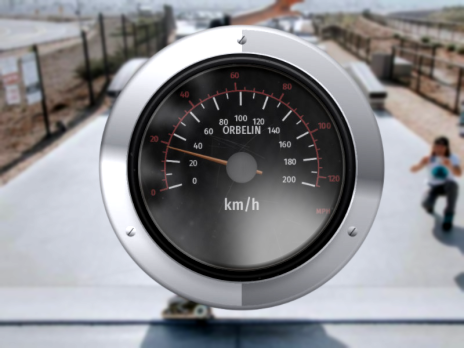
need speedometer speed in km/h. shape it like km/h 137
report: km/h 30
